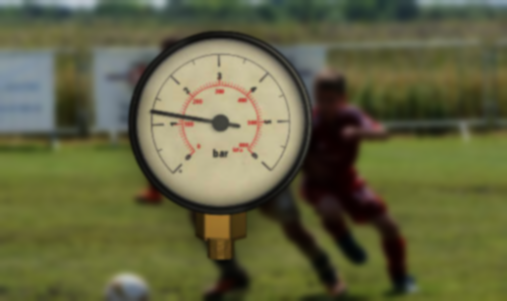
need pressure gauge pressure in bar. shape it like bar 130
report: bar 1.25
